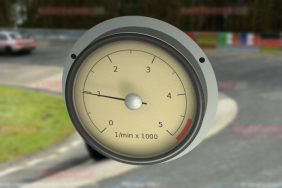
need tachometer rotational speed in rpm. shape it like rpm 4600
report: rpm 1000
